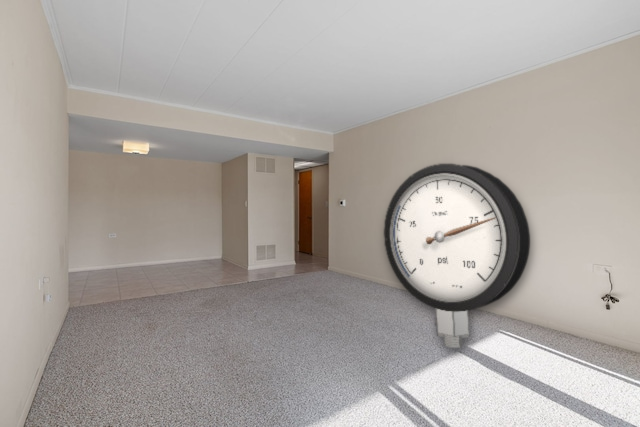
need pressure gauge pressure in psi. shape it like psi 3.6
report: psi 77.5
